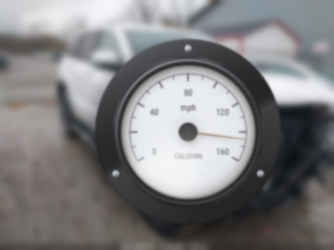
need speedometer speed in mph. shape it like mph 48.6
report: mph 145
